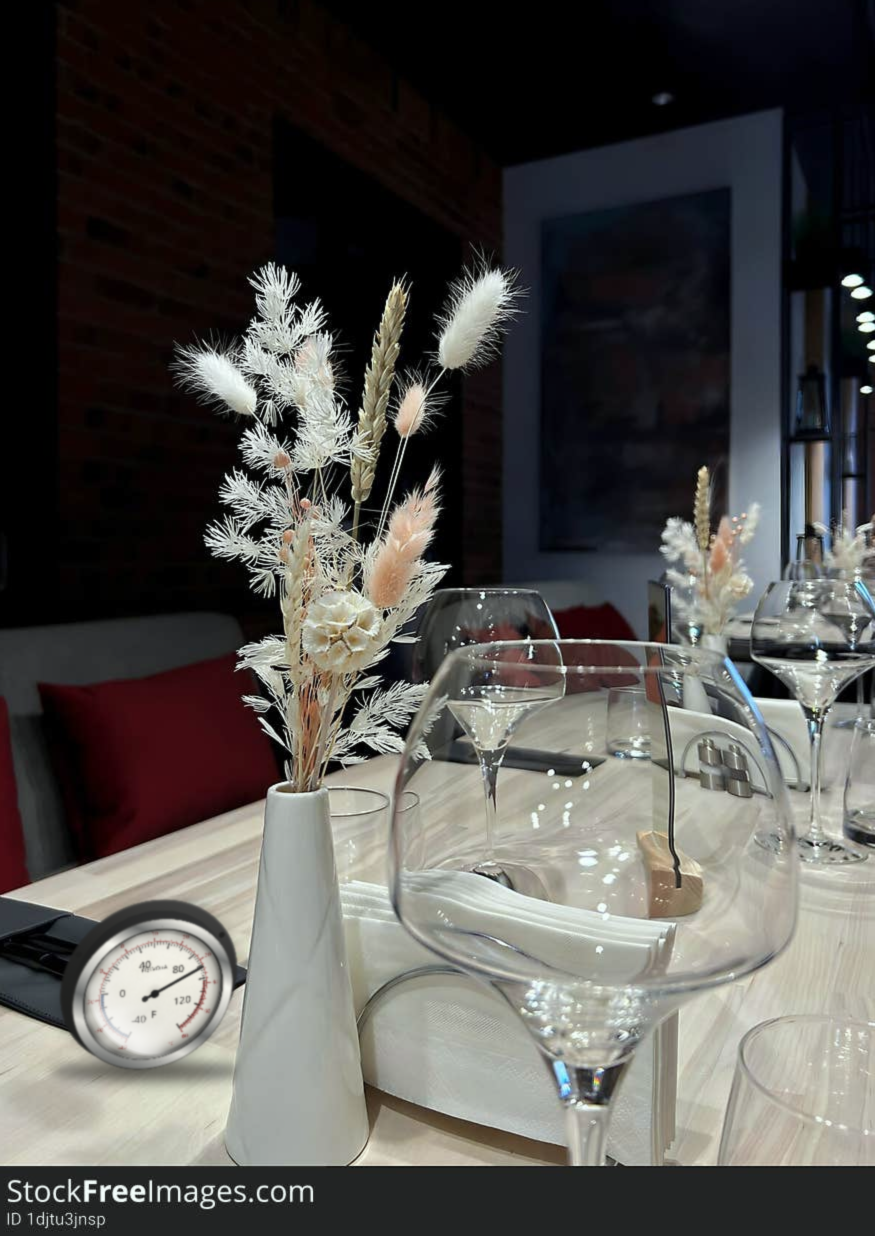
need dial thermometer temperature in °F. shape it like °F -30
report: °F 90
